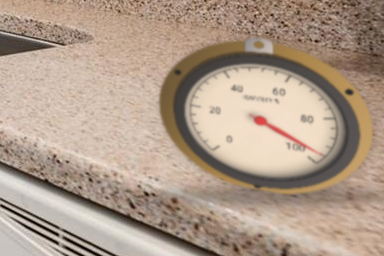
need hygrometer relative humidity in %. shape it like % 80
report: % 96
